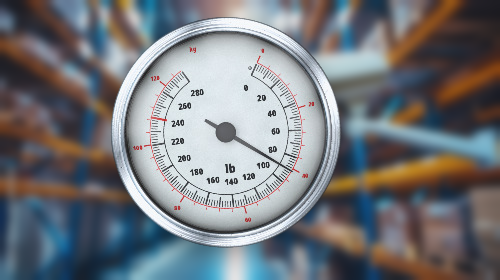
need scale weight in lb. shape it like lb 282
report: lb 90
